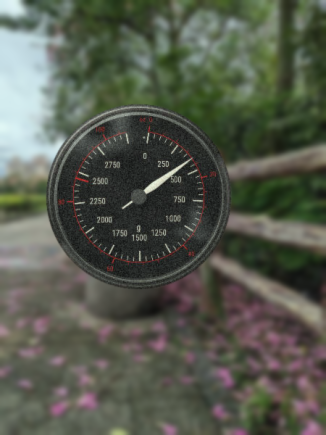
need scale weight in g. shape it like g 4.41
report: g 400
